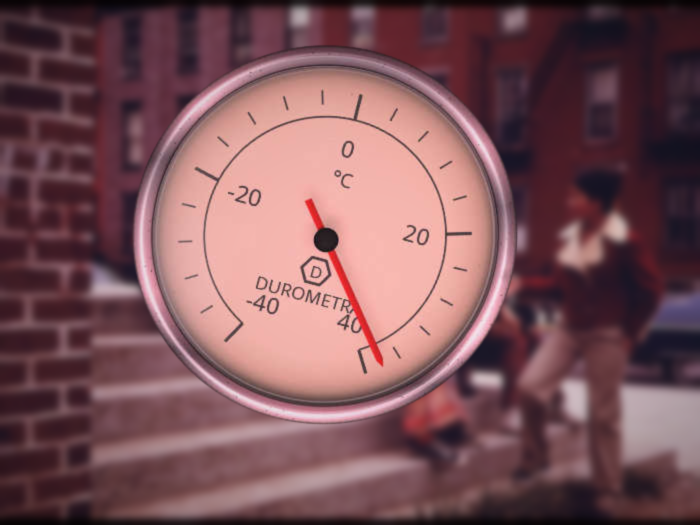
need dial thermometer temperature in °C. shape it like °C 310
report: °C 38
